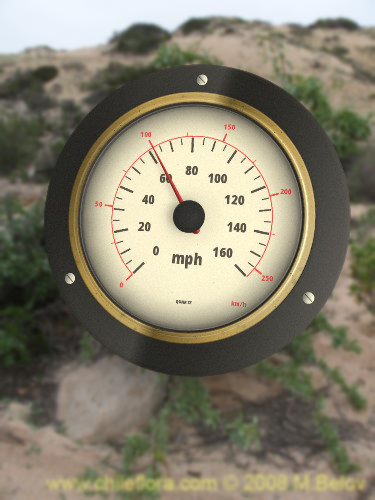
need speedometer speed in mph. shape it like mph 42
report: mph 62.5
